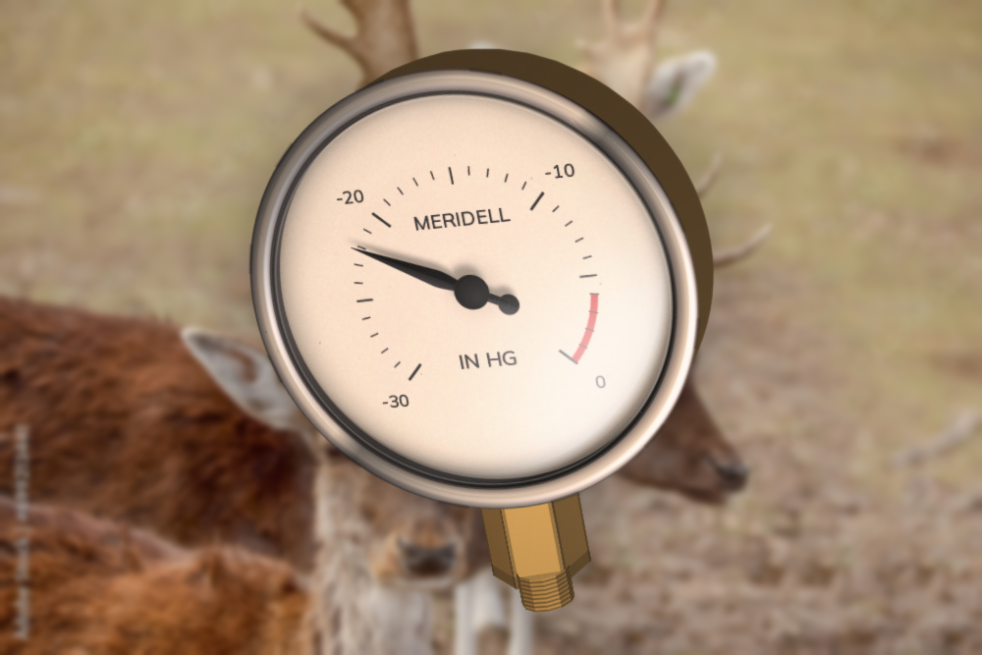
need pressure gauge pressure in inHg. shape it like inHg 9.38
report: inHg -22
